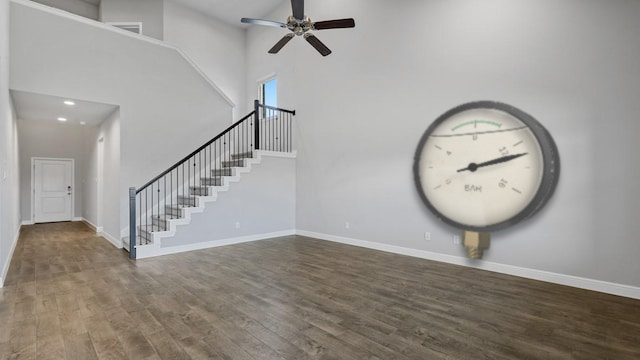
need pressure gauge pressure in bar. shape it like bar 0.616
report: bar 13
